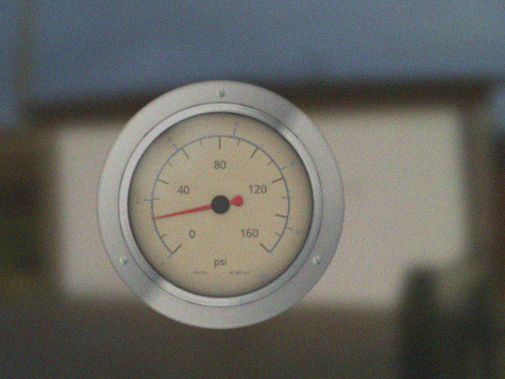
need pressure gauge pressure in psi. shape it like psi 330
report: psi 20
